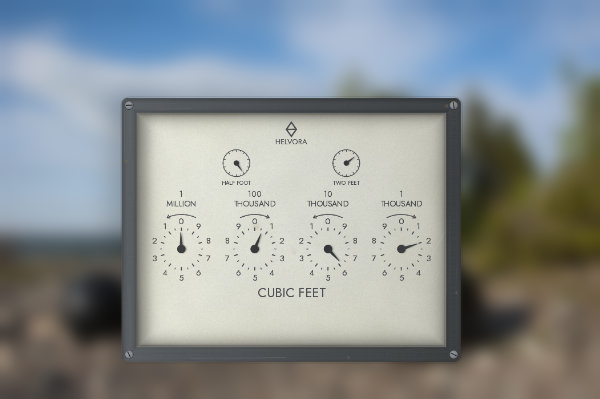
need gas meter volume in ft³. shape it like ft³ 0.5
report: ft³ 6200
